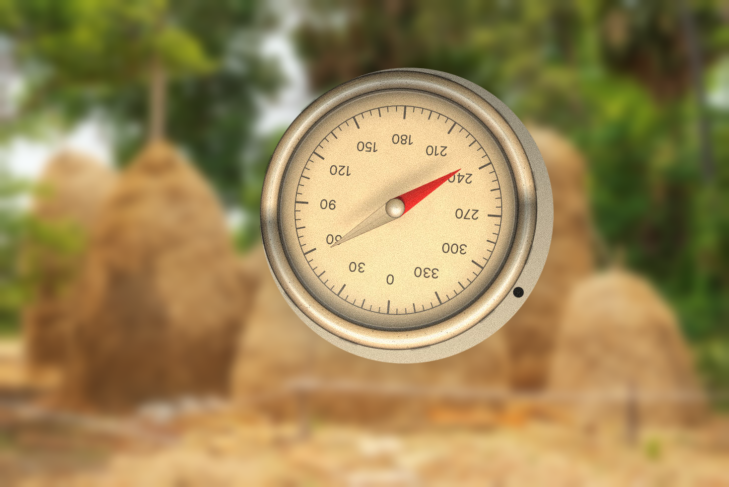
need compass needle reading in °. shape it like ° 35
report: ° 235
